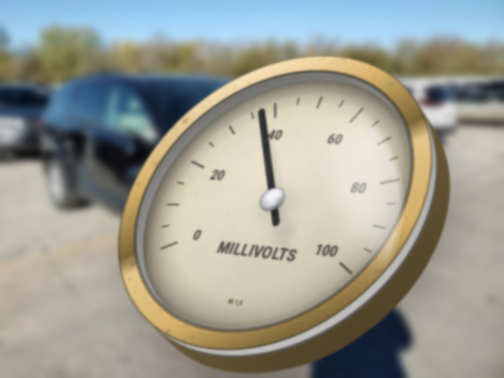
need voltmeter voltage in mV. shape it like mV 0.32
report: mV 37.5
